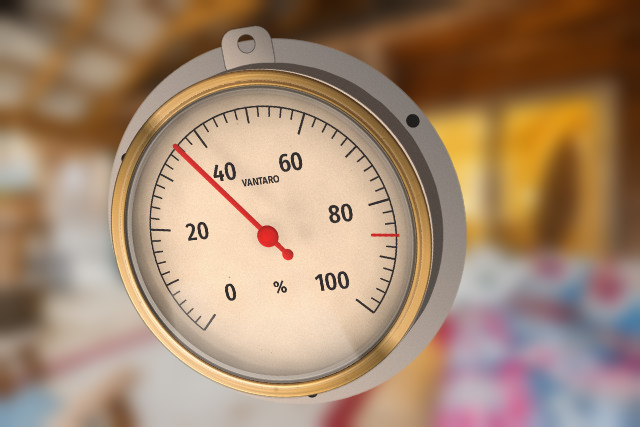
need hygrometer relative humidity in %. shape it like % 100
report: % 36
